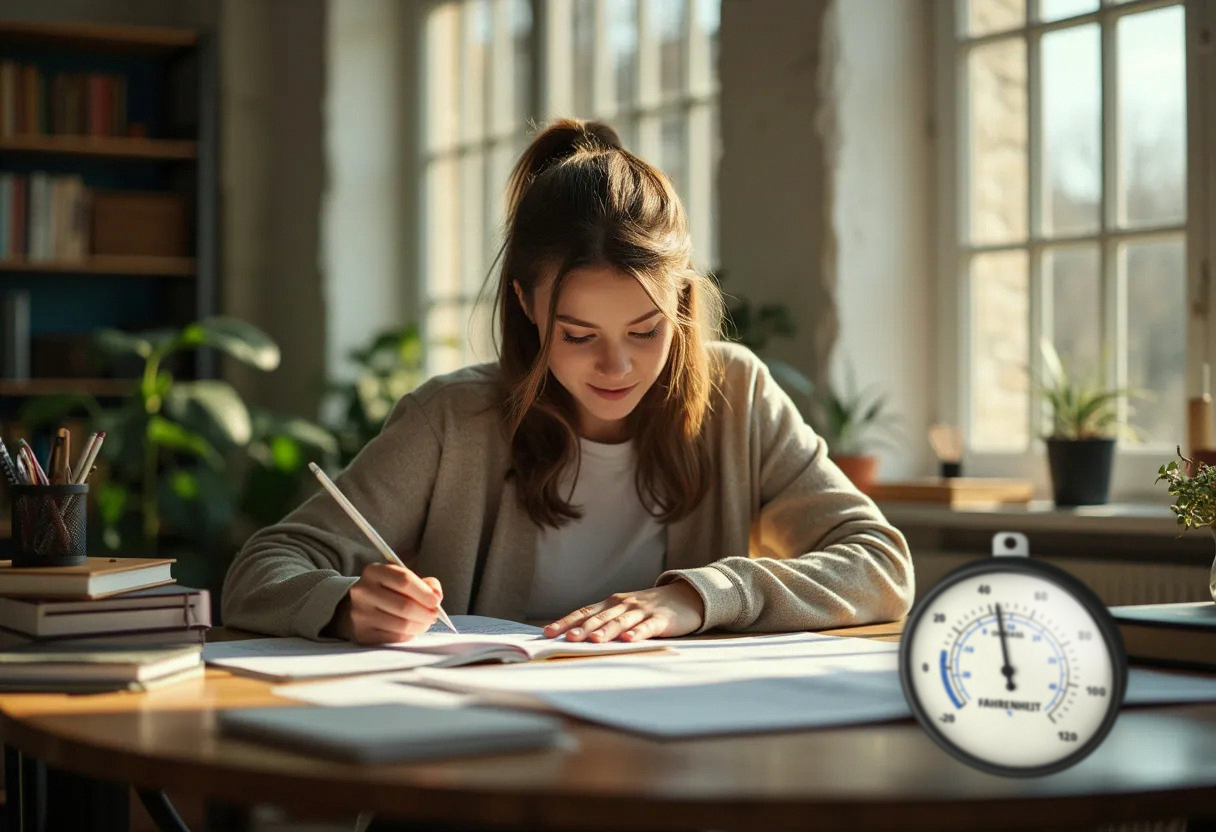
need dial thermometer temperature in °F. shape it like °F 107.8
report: °F 44
